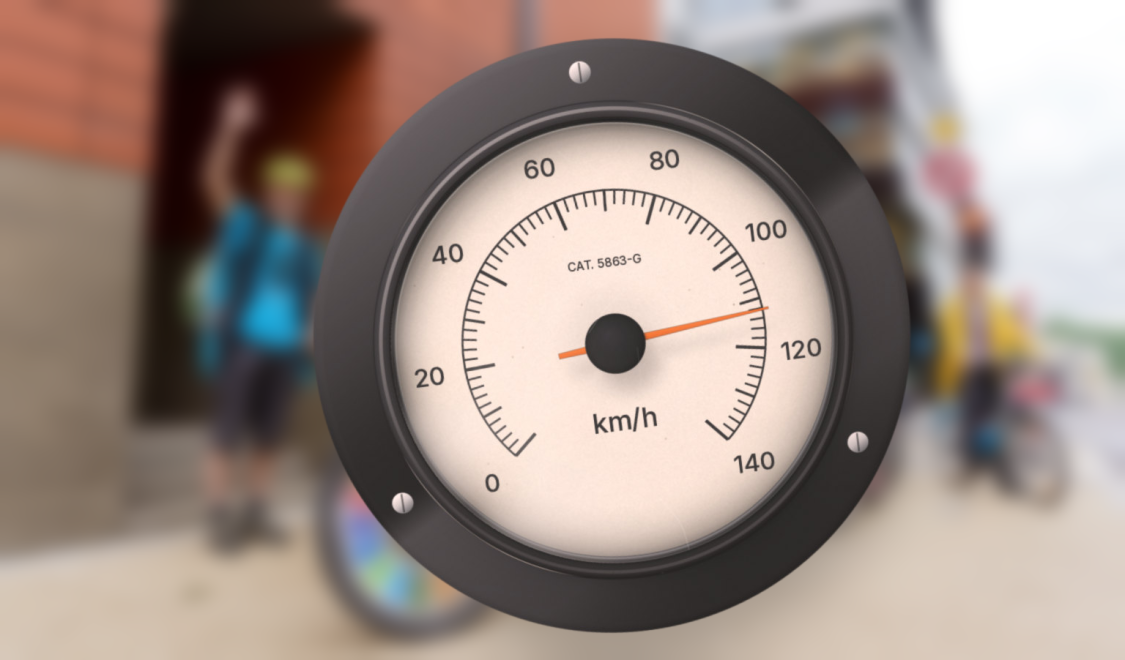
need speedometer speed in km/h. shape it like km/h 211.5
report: km/h 112
